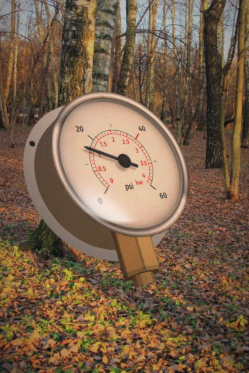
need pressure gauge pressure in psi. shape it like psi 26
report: psi 15
